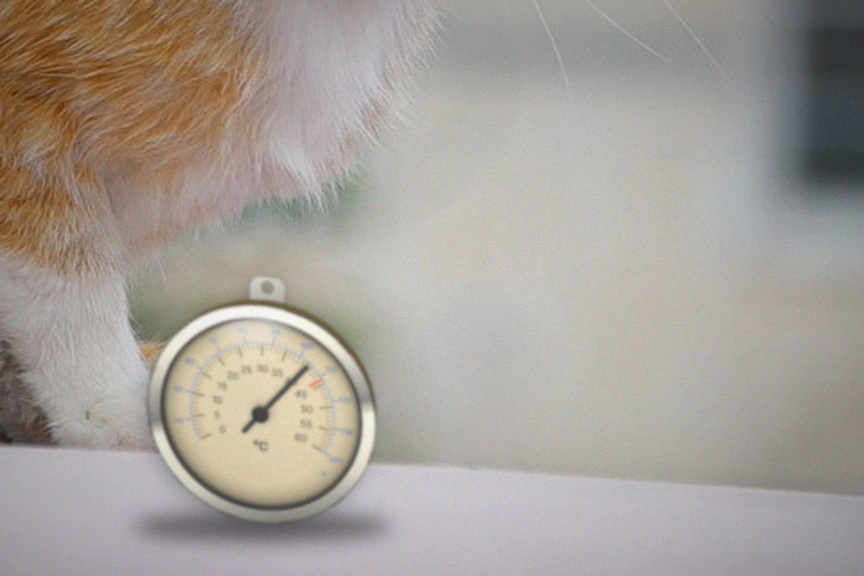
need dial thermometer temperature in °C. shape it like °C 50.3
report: °C 40
